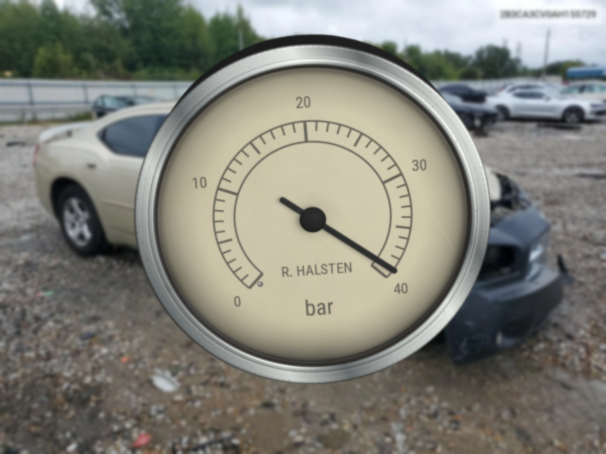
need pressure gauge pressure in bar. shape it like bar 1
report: bar 39
